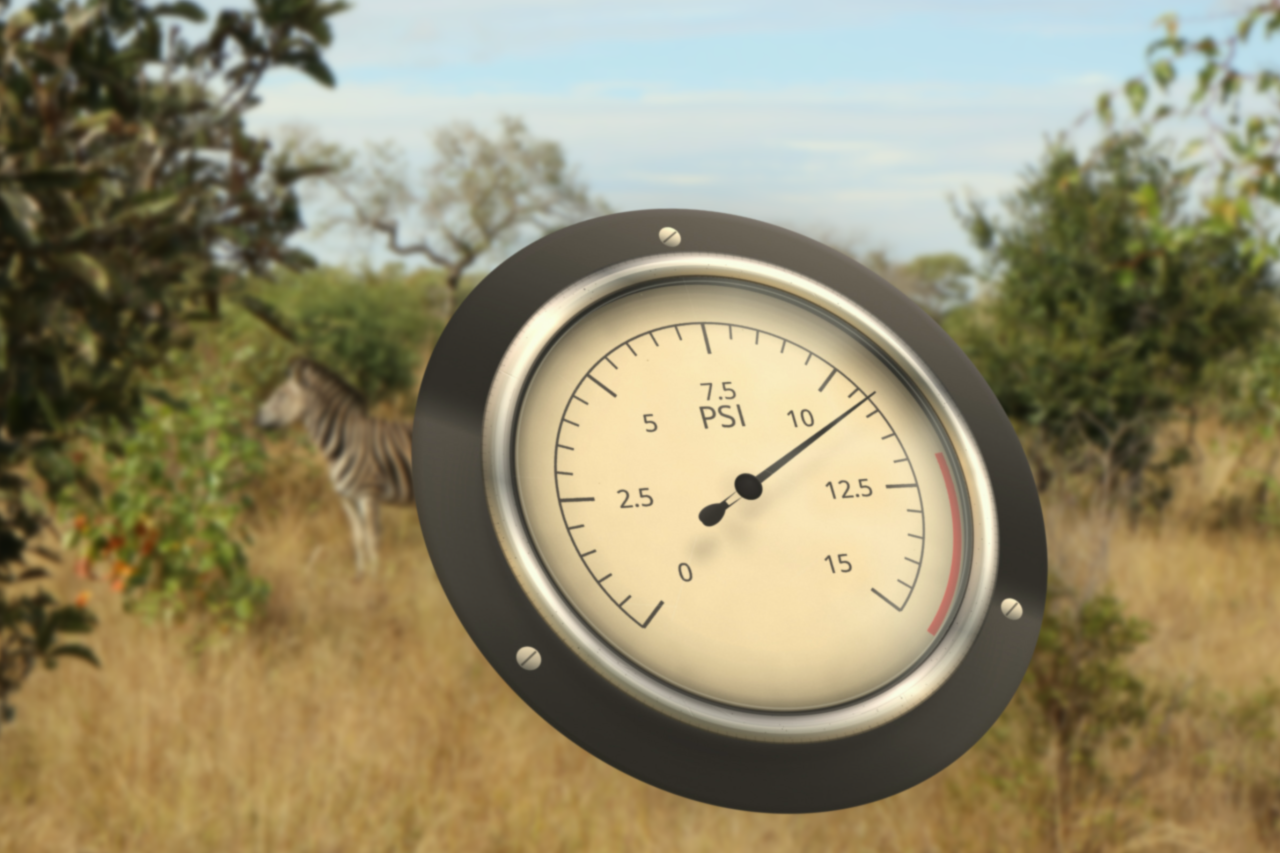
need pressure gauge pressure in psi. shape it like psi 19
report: psi 10.75
